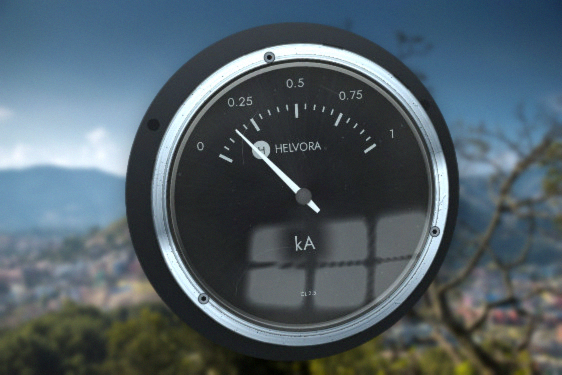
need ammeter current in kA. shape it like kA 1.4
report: kA 0.15
